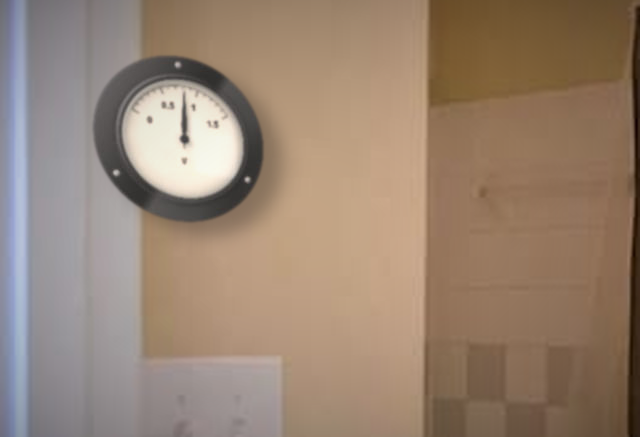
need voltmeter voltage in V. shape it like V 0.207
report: V 0.8
